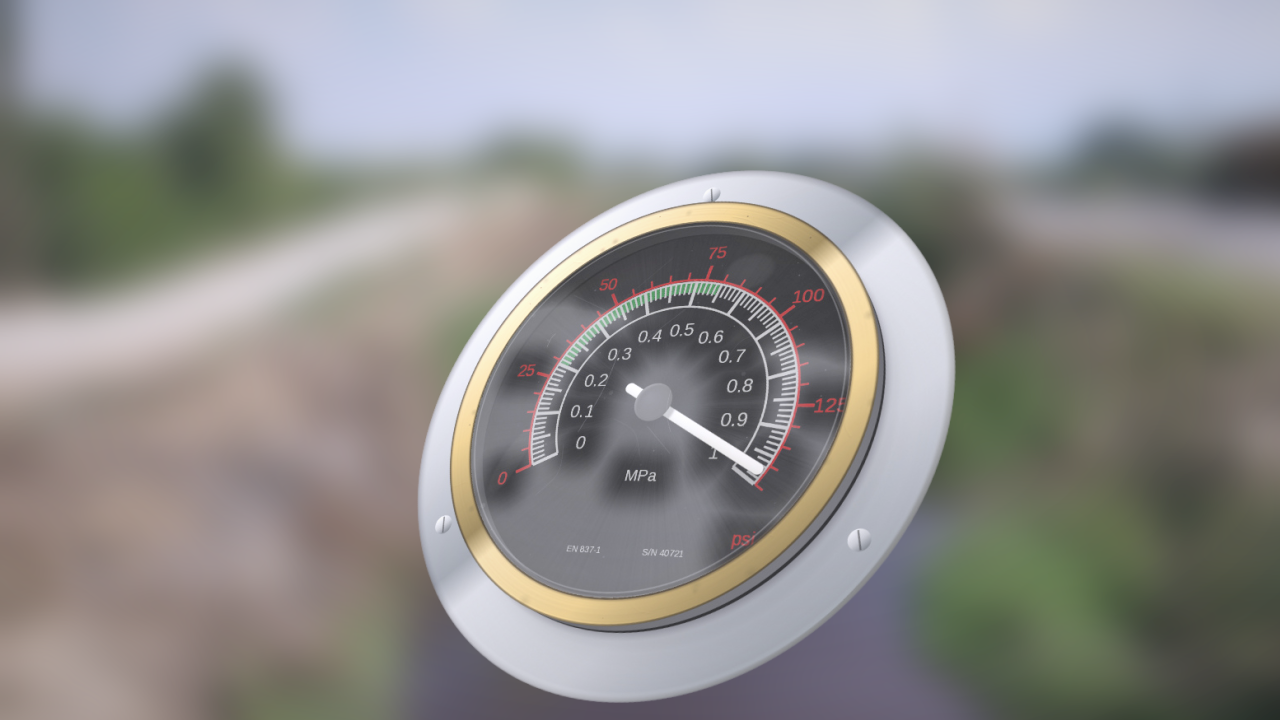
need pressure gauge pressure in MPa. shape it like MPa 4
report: MPa 0.98
